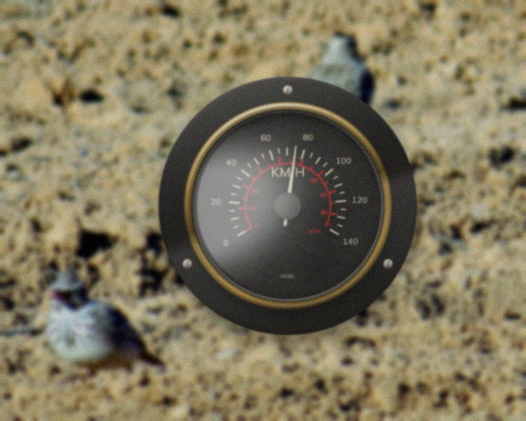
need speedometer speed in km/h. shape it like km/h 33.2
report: km/h 75
